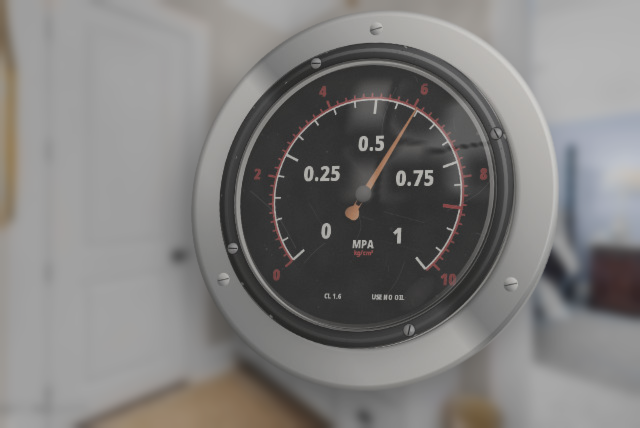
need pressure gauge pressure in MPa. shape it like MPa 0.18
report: MPa 0.6
